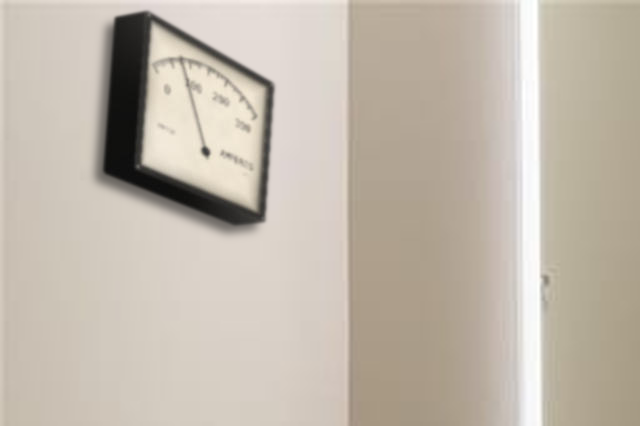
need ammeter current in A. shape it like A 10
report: A 75
